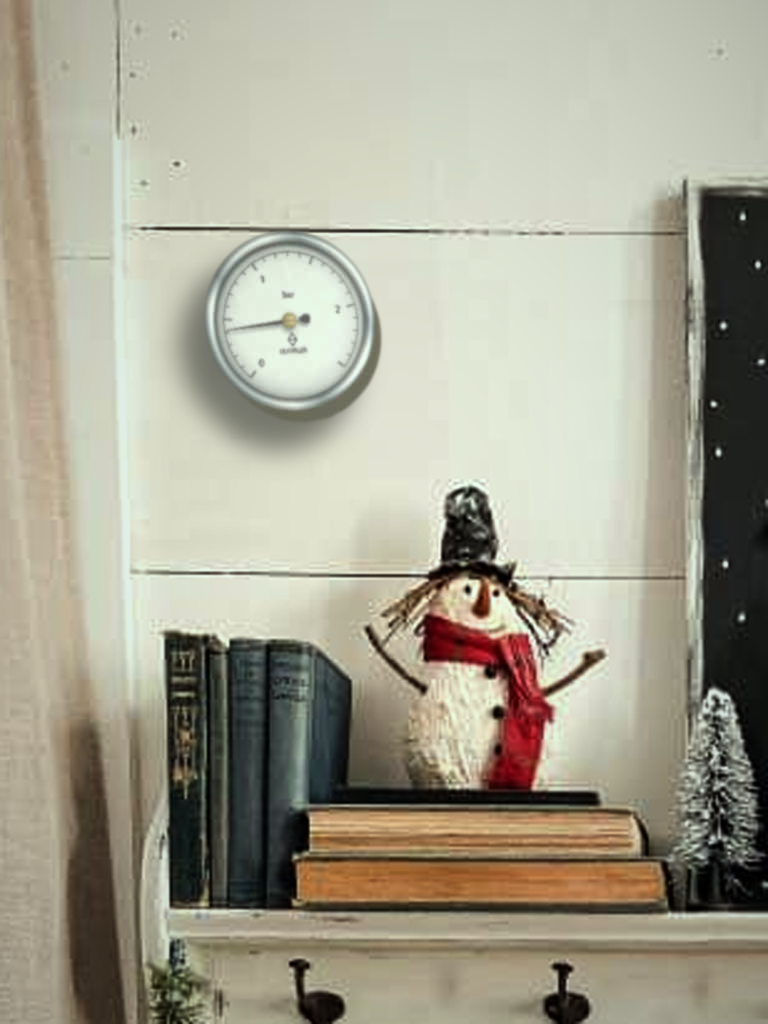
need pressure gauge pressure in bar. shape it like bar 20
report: bar 0.4
